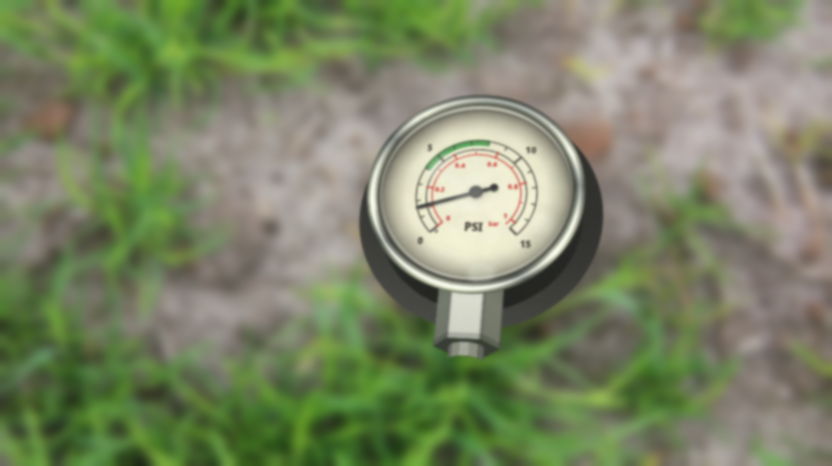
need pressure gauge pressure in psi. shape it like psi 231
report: psi 1.5
